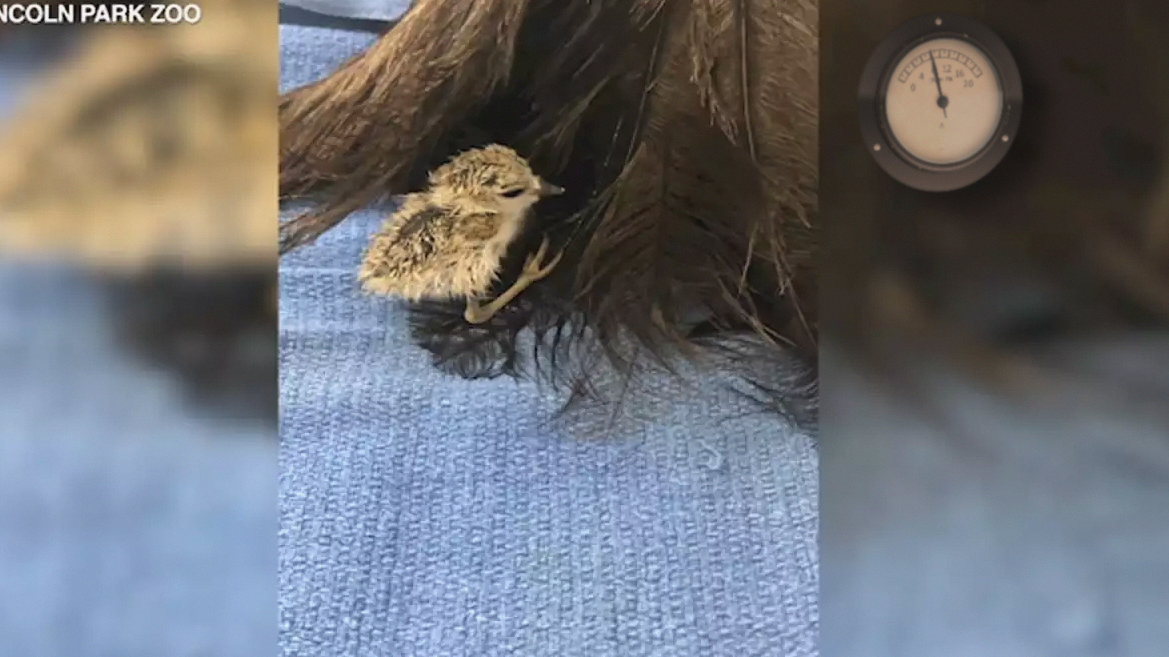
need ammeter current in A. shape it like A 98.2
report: A 8
